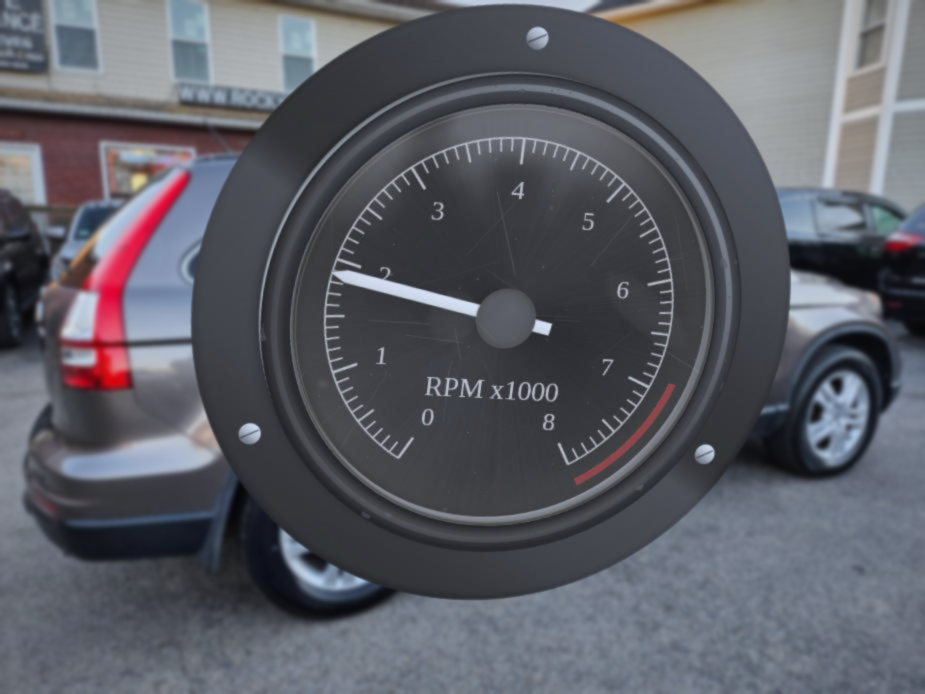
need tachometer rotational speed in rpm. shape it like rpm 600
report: rpm 1900
